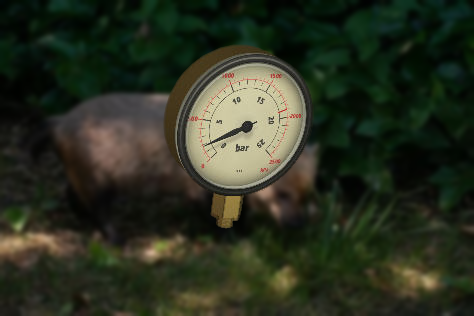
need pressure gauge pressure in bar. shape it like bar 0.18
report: bar 2
